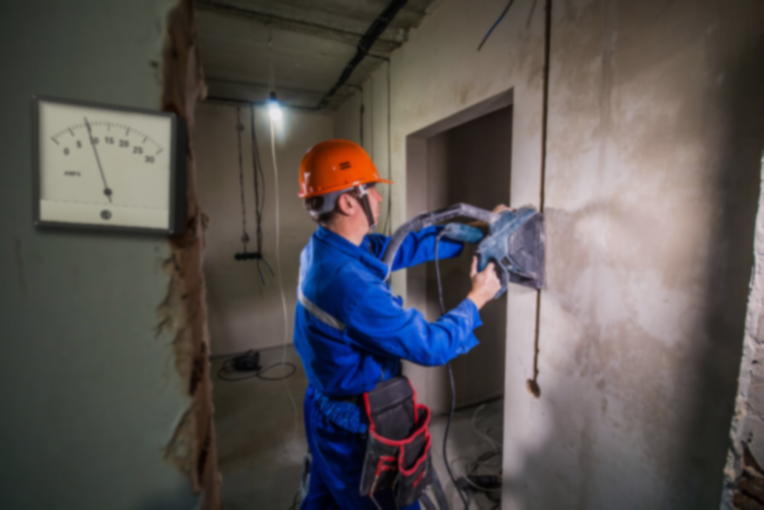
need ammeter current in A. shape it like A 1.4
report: A 10
